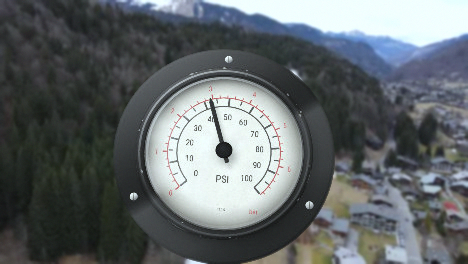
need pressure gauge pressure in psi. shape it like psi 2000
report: psi 42.5
